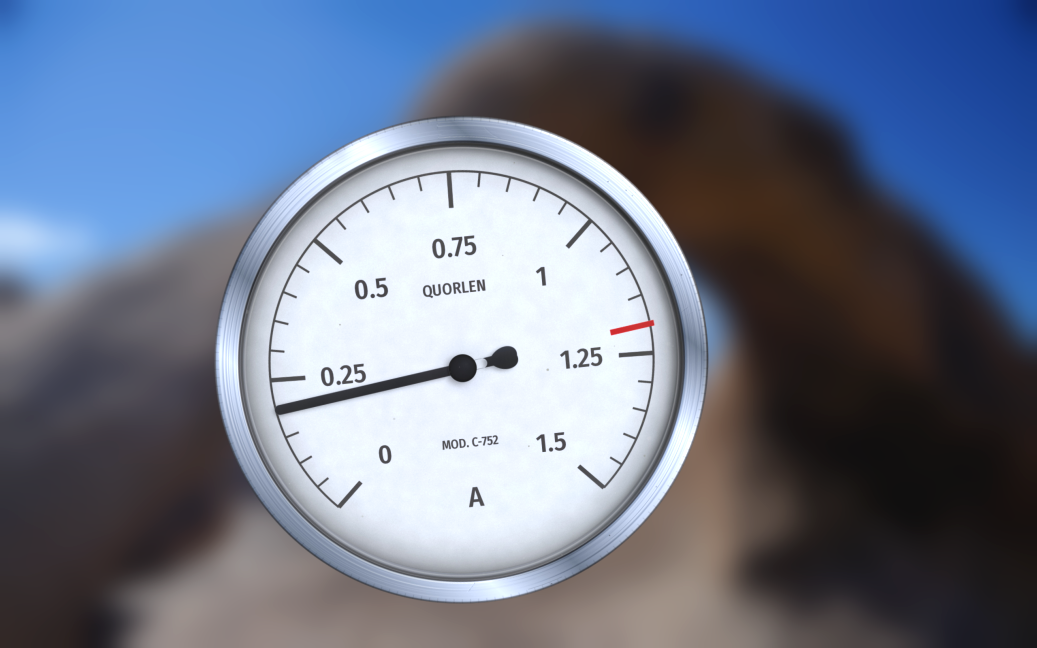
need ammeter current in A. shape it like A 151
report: A 0.2
